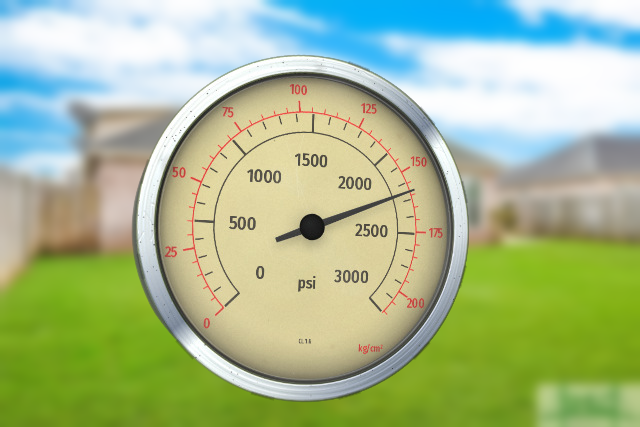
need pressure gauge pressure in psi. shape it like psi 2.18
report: psi 2250
